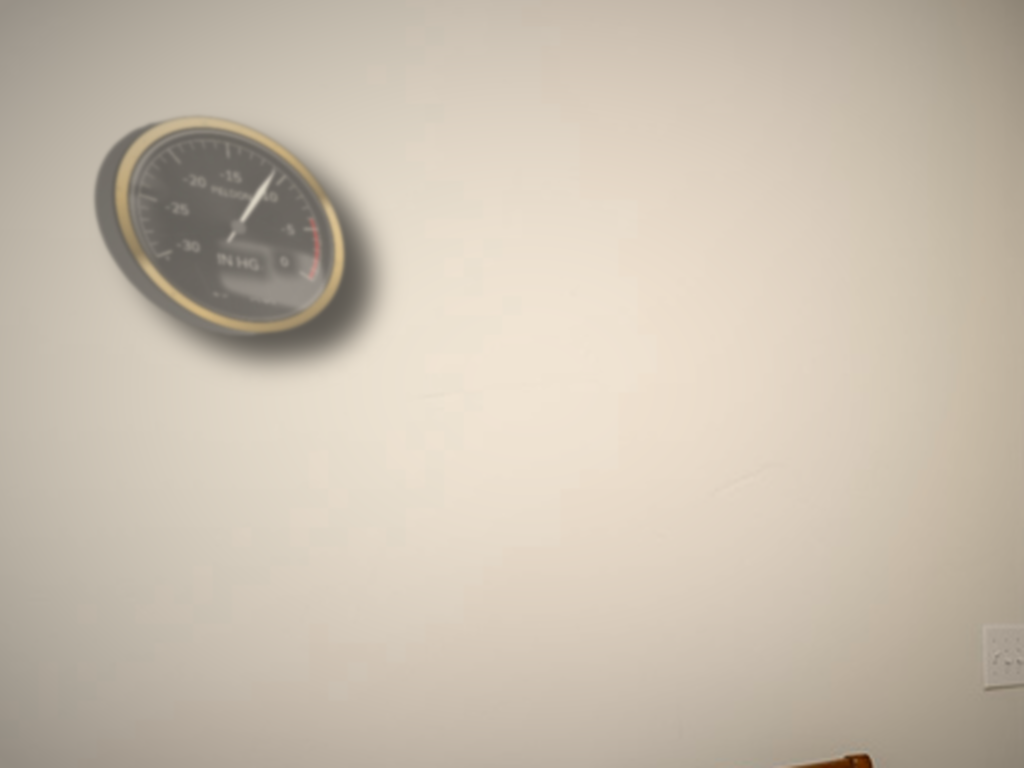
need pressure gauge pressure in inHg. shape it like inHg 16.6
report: inHg -11
